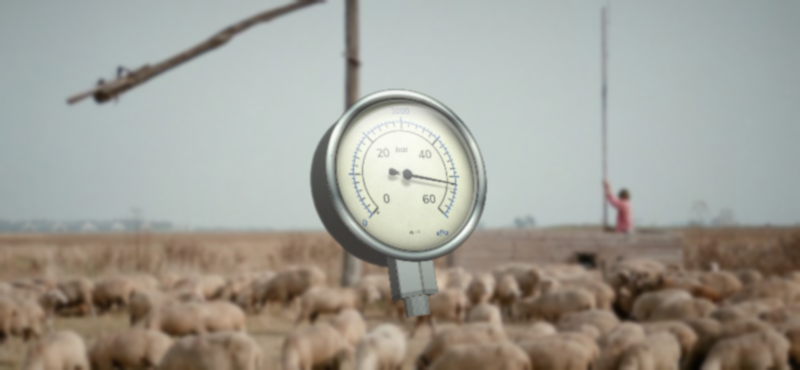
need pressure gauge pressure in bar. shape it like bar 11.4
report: bar 52
